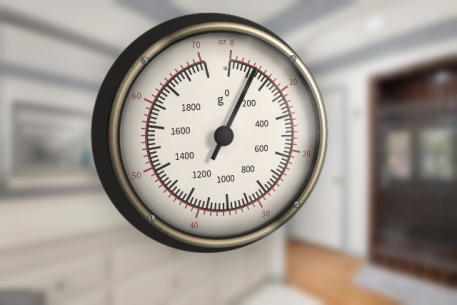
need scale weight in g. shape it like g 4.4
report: g 120
